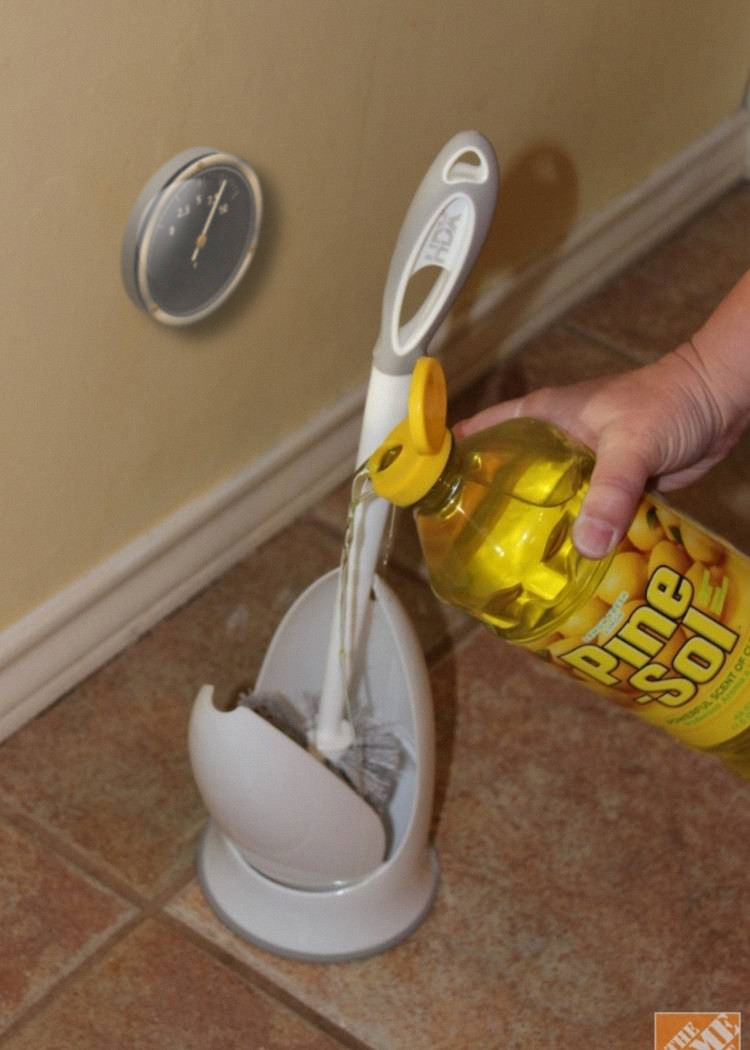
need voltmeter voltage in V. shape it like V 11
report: V 7.5
